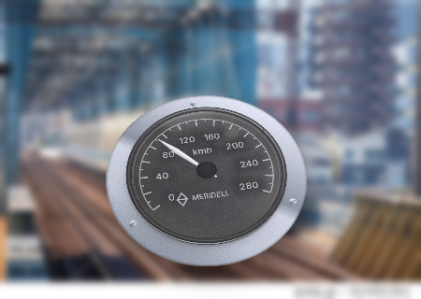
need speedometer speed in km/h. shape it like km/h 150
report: km/h 90
